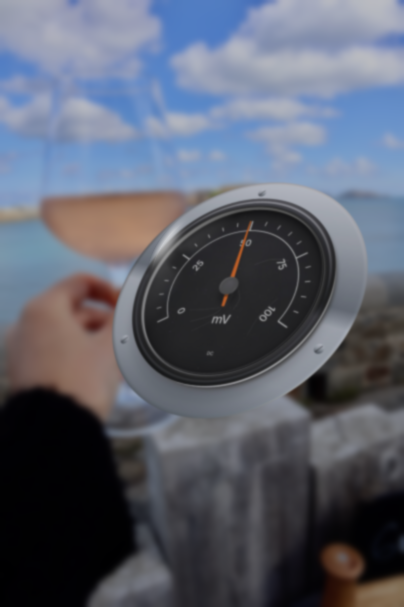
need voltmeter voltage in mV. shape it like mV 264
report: mV 50
